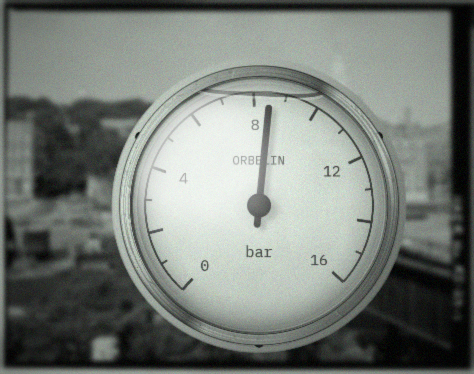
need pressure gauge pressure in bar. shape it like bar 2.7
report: bar 8.5
